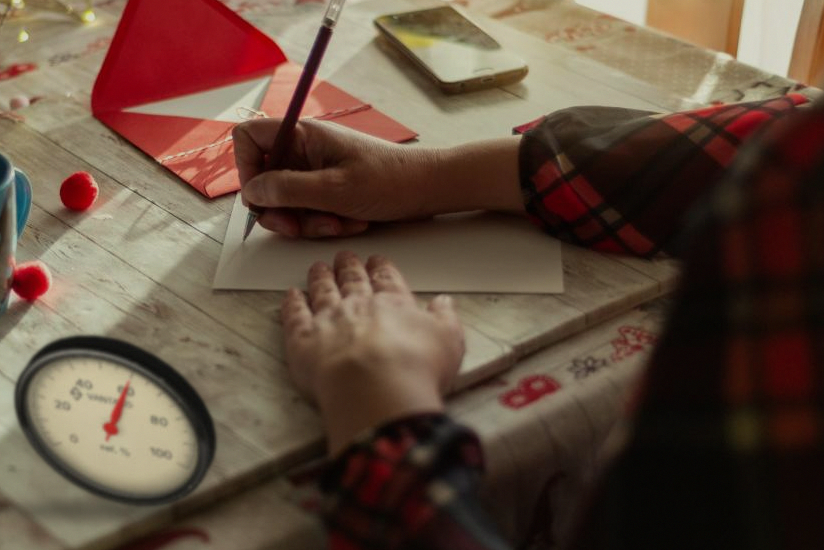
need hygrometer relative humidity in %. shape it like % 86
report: % 60
